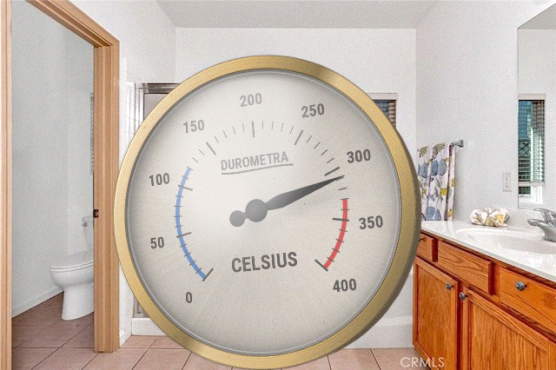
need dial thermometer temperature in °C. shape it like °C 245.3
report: °C 310
